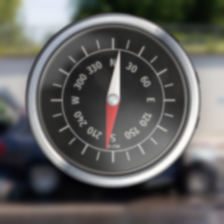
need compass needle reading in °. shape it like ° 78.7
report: ° 187.5
